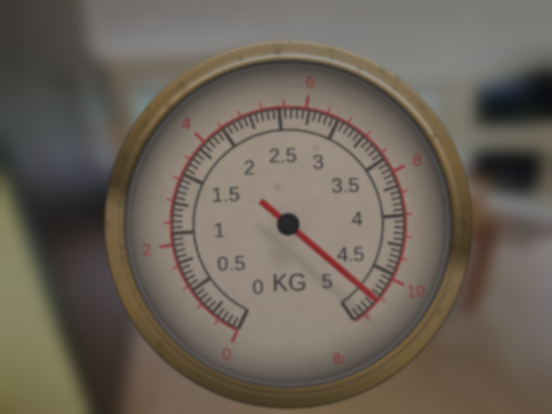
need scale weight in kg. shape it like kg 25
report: kg 4.75
